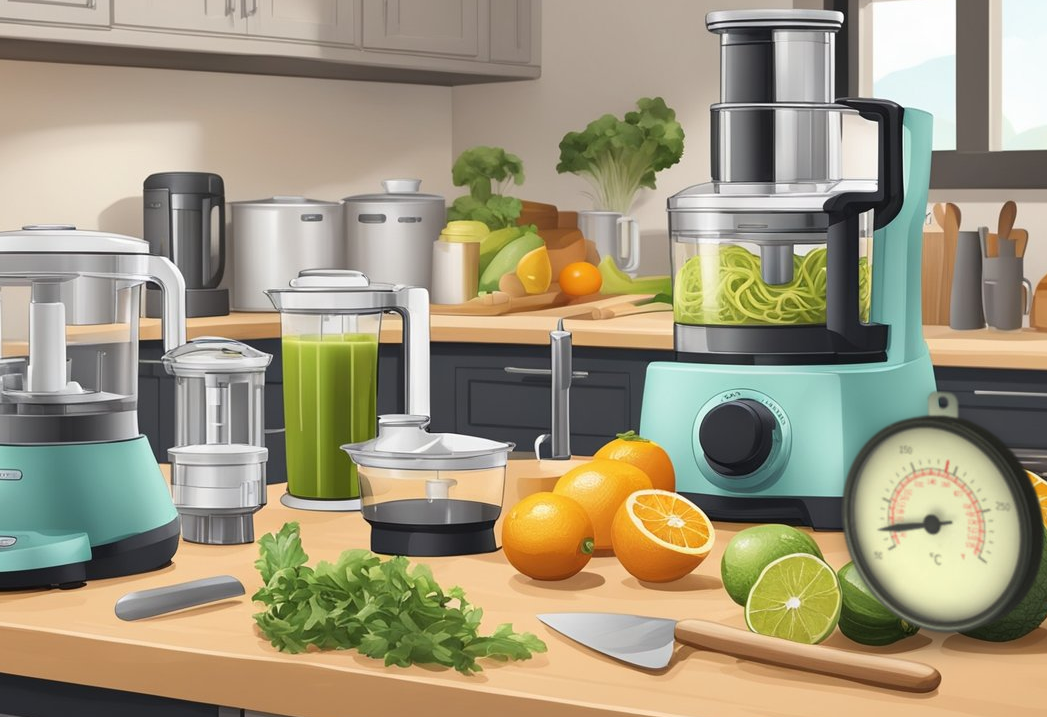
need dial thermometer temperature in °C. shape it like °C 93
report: °C 70
